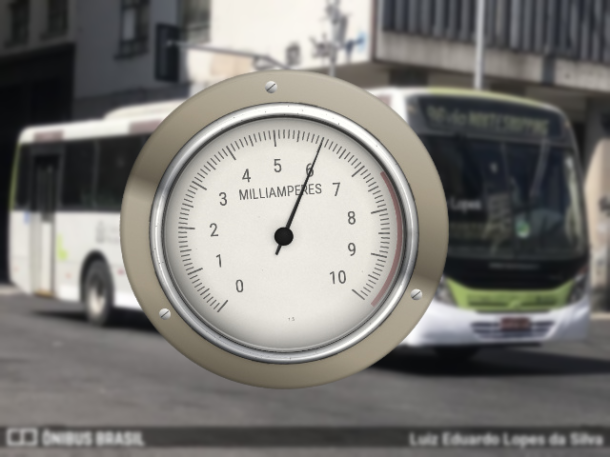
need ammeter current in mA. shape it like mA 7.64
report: mA 6
